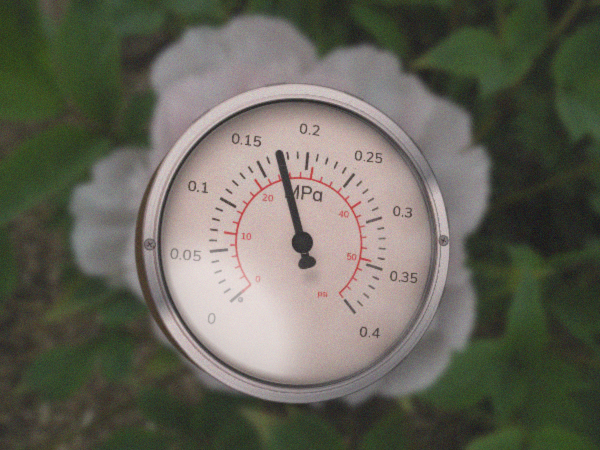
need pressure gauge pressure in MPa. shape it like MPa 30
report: MPa 0.17
